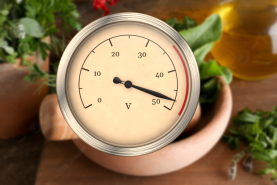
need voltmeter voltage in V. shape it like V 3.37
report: V 47.5
